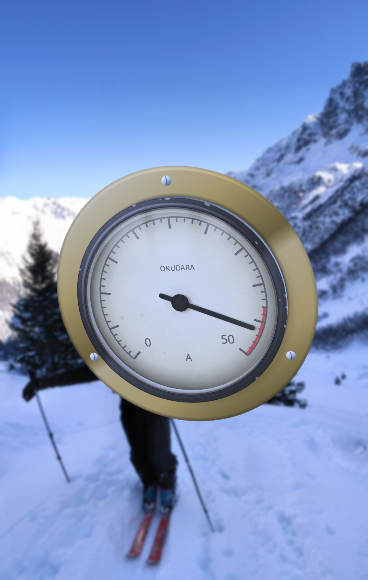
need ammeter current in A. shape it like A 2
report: A 46
